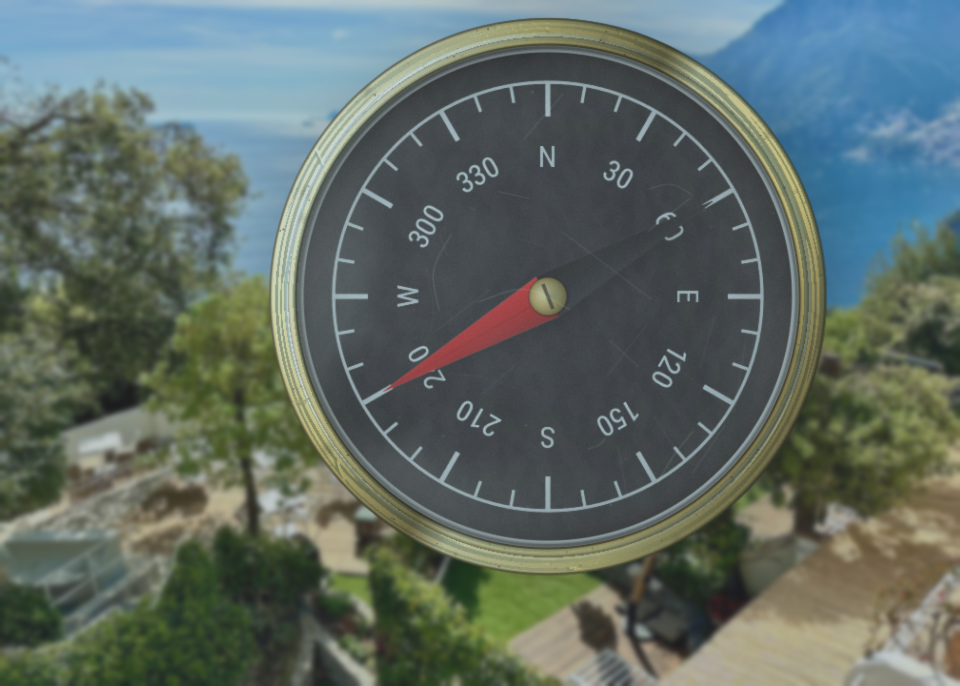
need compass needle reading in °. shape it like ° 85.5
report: ° 240
